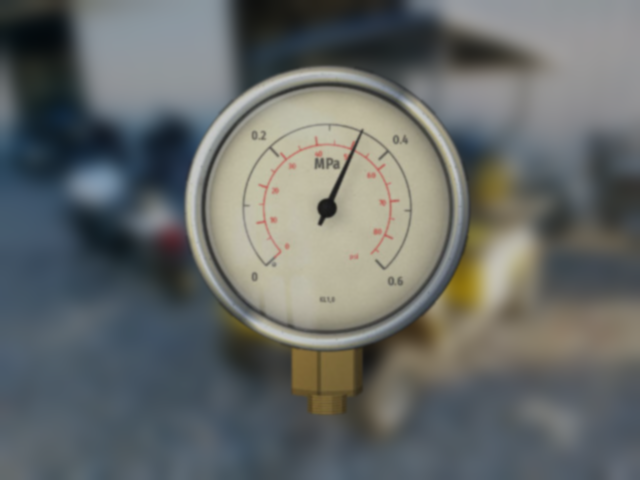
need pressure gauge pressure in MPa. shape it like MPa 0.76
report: MPa 0.35
